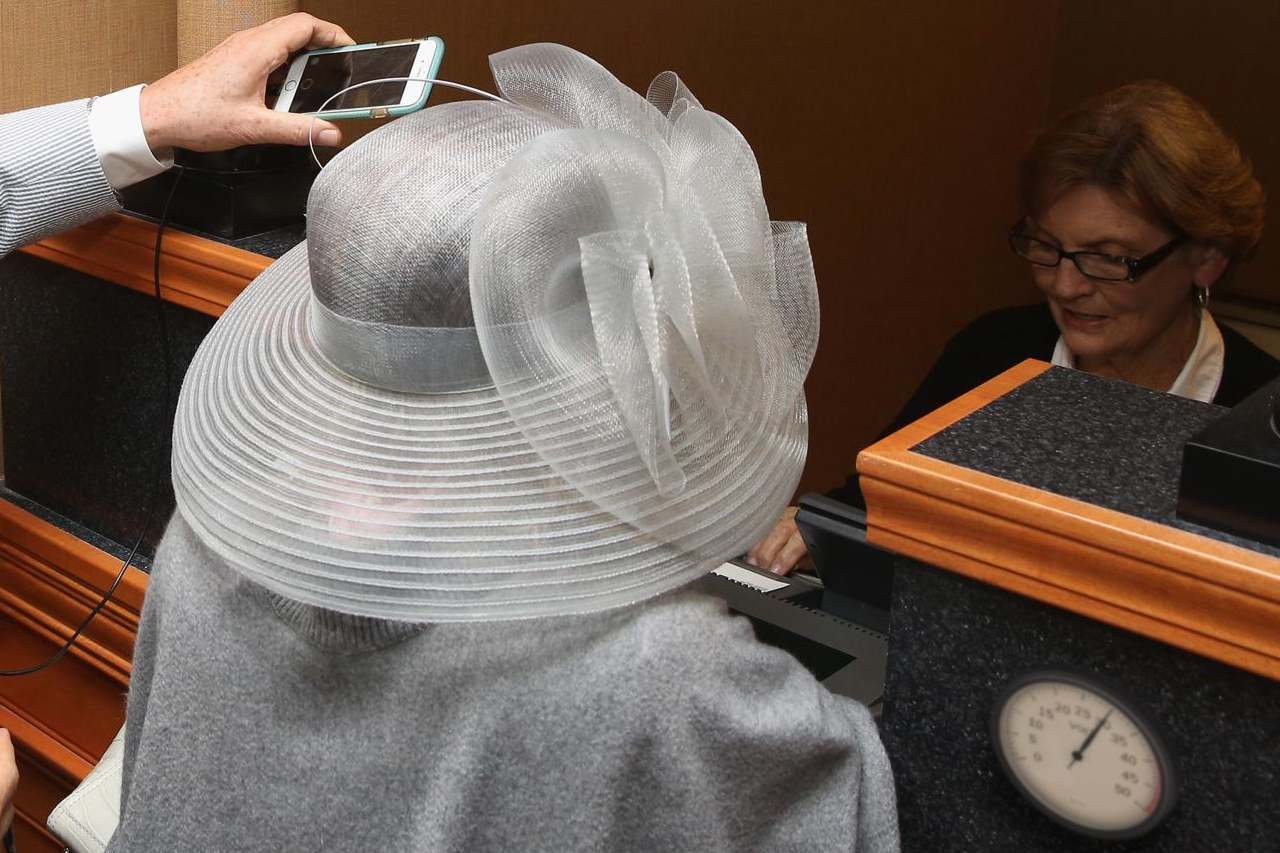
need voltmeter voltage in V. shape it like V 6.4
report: V 30
